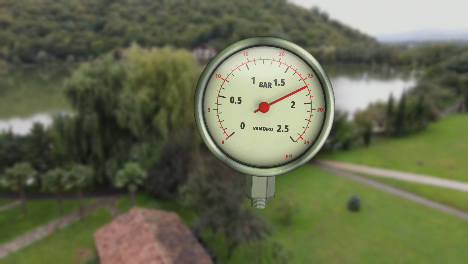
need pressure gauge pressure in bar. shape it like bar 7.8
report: bar 1.8
